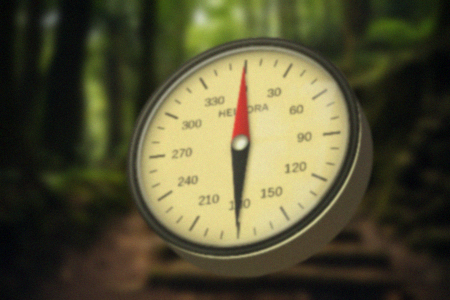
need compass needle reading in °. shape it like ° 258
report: ° 0
